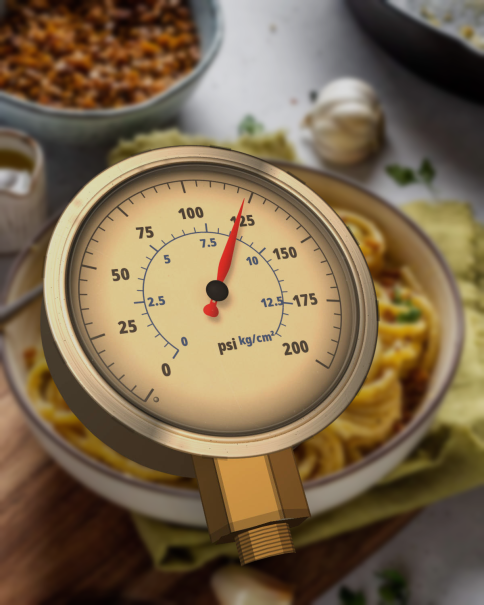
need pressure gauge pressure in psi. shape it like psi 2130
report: psi 122.5
